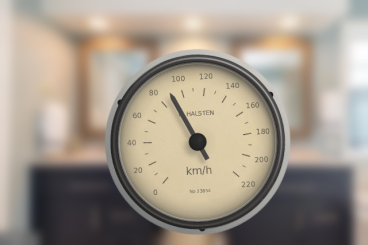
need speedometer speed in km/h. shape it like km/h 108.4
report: km/h 90
